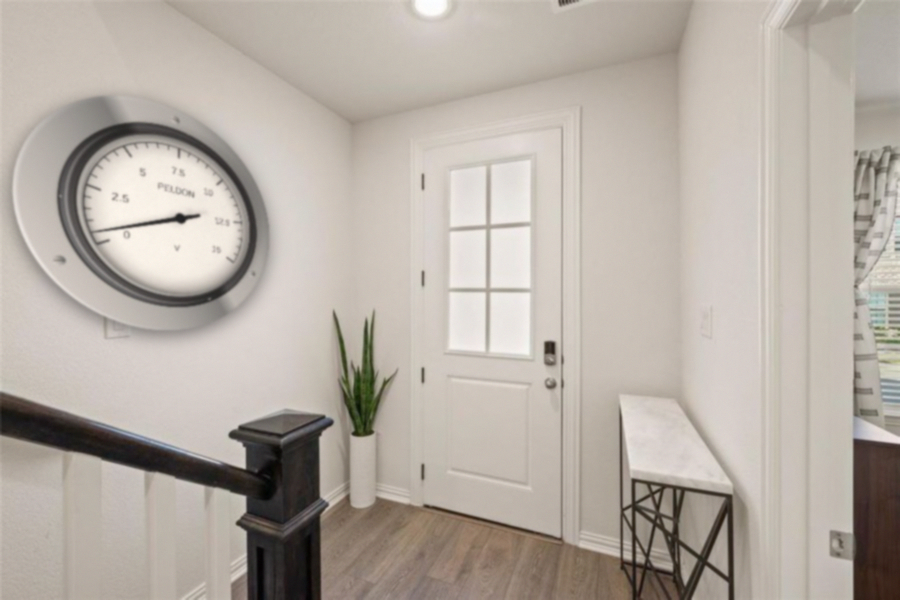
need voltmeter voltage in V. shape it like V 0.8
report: V 0.5
